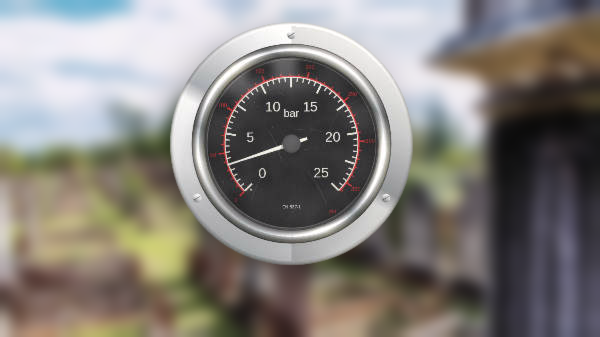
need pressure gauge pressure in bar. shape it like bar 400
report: bar 2.5
